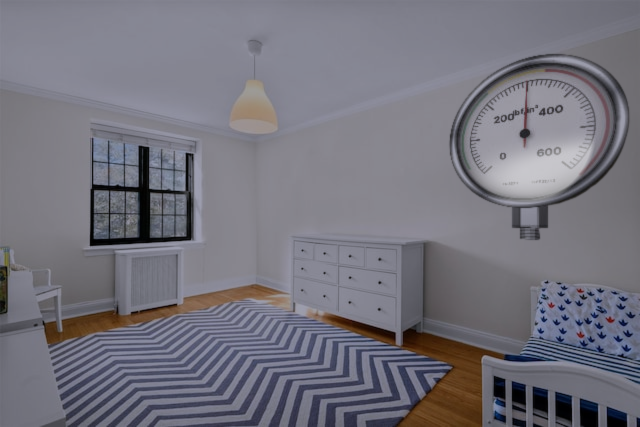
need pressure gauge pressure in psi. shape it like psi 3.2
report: psi 300
